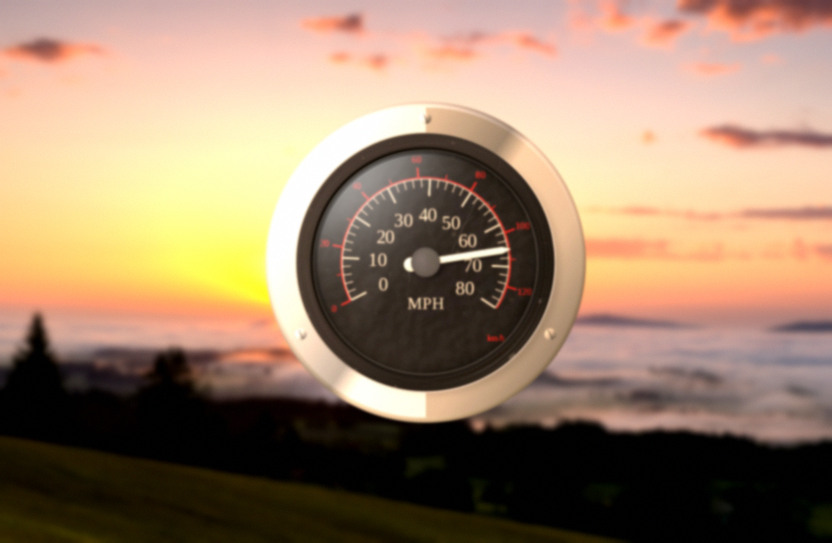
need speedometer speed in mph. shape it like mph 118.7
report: mph 66
